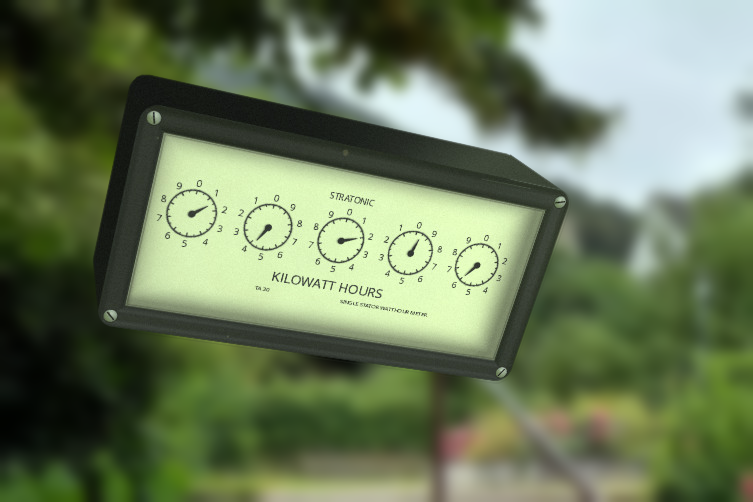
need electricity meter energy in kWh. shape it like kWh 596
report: kWh 14196
